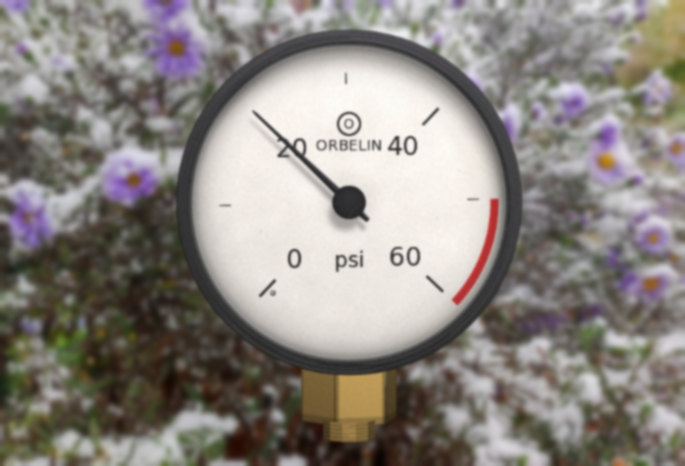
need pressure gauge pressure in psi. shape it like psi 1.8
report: psi 20
